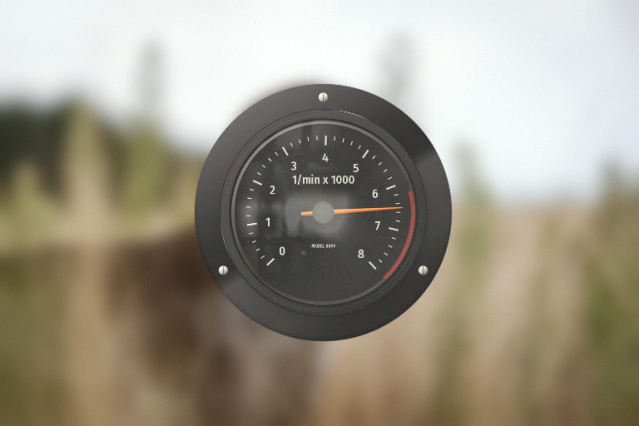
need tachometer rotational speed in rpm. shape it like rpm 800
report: rpm 6500
